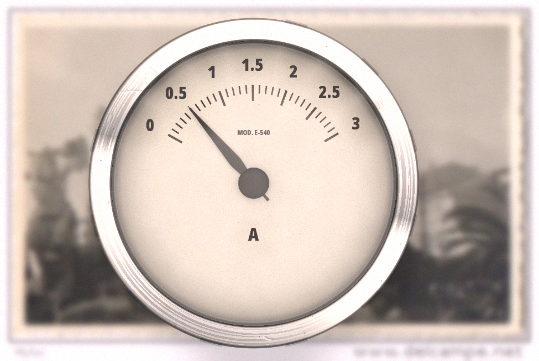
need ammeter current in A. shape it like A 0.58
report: A 0.5
